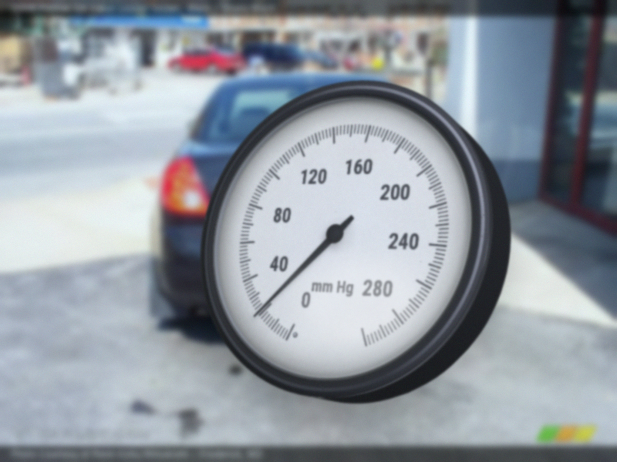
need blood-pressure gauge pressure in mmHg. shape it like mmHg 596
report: mmHg 20
